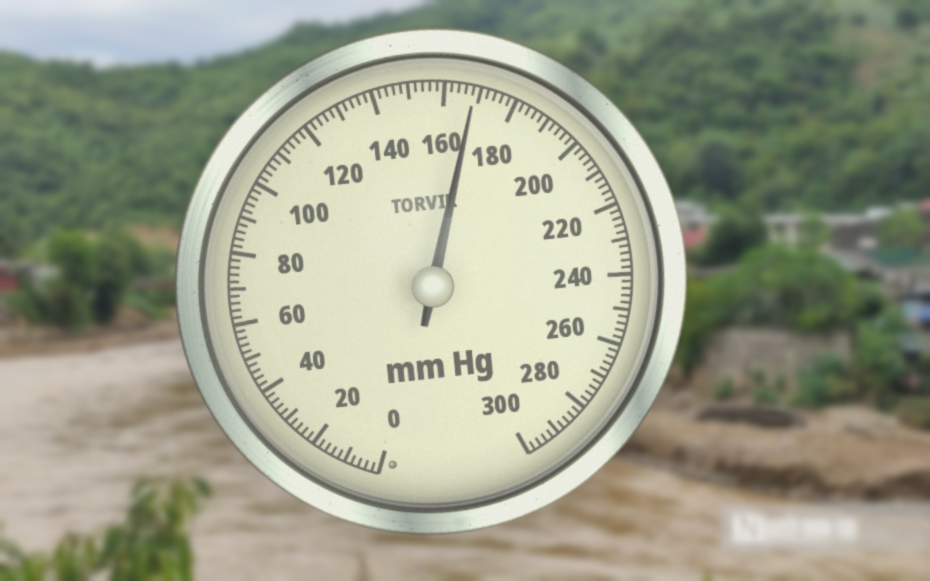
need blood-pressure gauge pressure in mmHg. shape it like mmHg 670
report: mmHg 168
